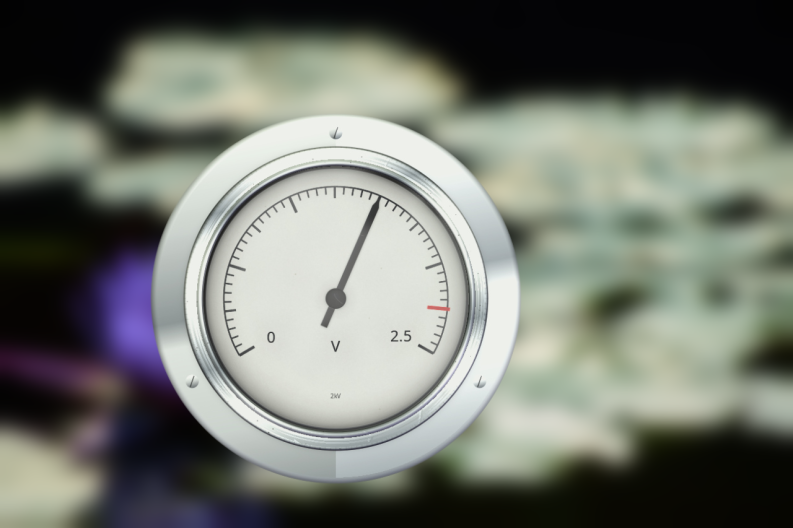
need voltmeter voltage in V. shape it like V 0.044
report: V 1.5
